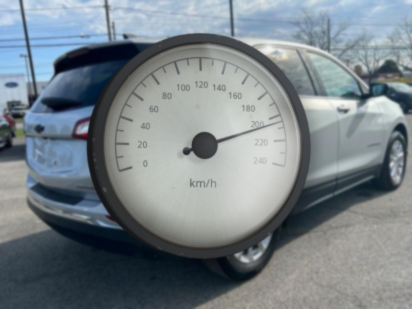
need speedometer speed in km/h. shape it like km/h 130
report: km/h 205
